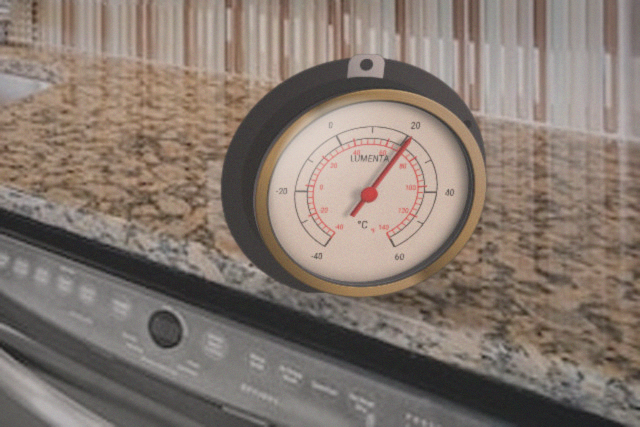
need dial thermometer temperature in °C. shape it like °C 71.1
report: °C 20
